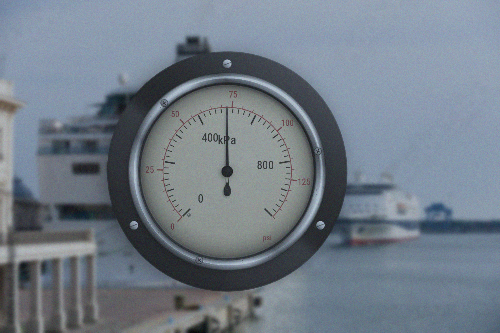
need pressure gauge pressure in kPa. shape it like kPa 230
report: kPa 500
